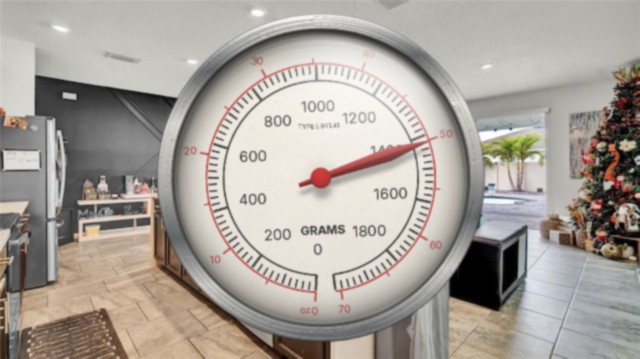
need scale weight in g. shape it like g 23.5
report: g 1420
